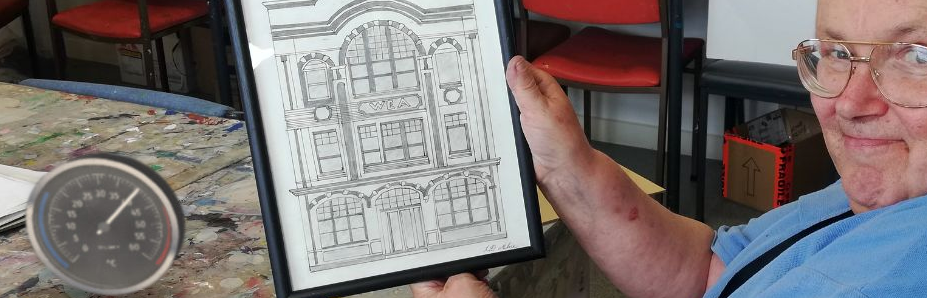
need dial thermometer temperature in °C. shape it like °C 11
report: °C 40
